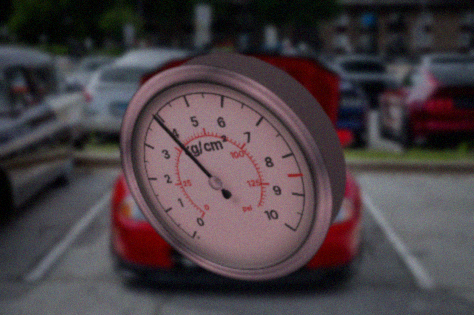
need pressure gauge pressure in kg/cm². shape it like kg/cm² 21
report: kg/cm² 4
